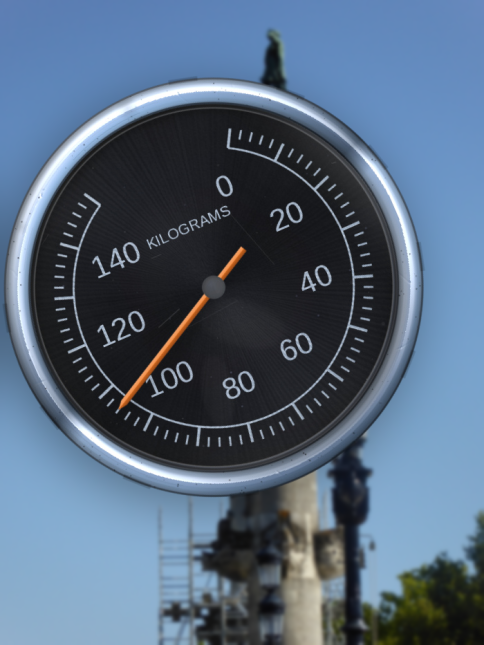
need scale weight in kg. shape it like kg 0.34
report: kg 106
